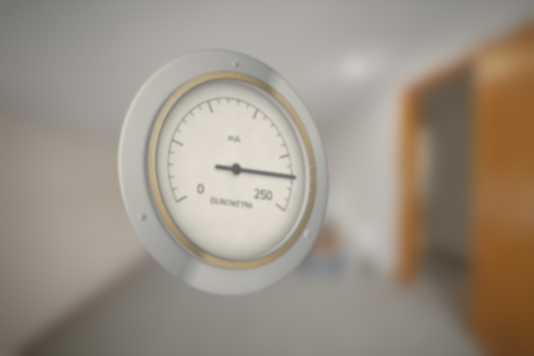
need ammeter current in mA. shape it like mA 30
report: mA 220
